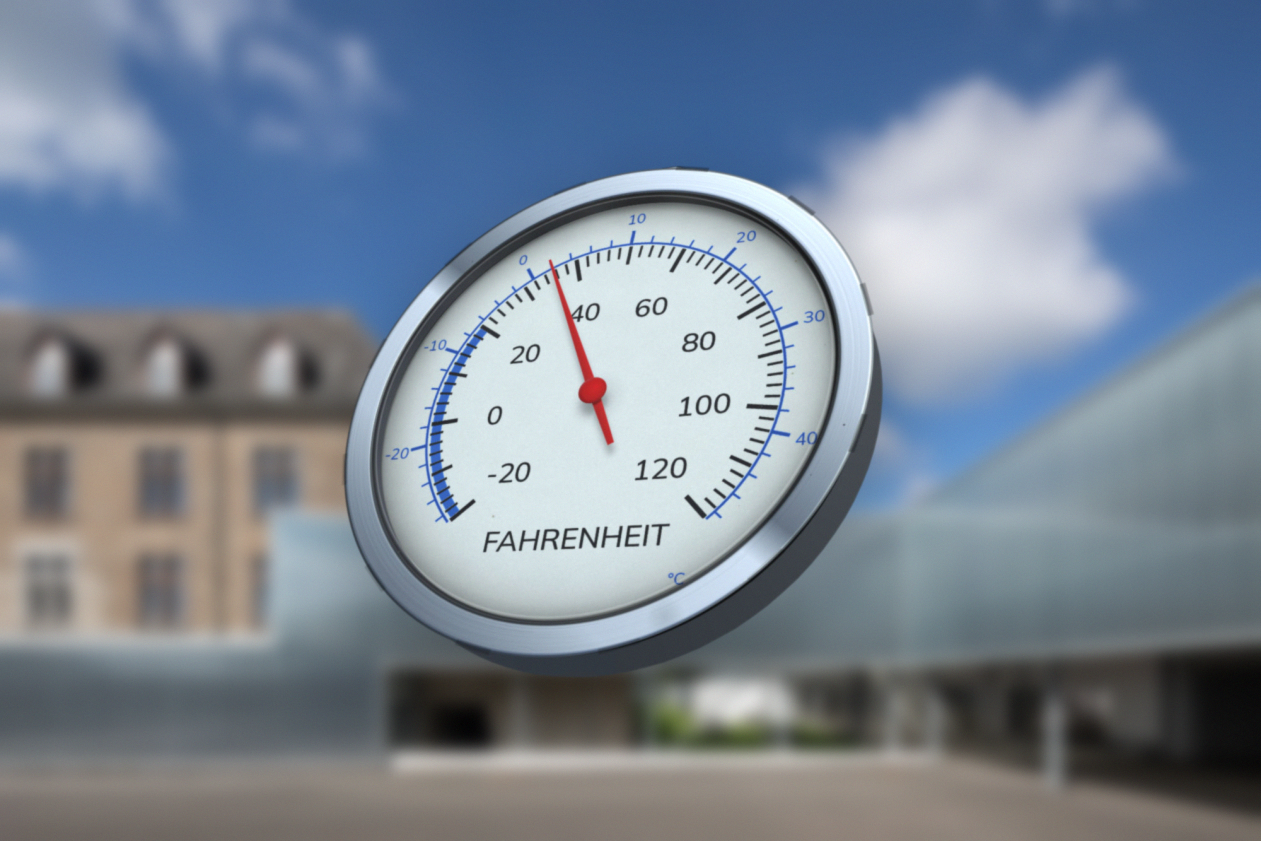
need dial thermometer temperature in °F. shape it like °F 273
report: °F 36
